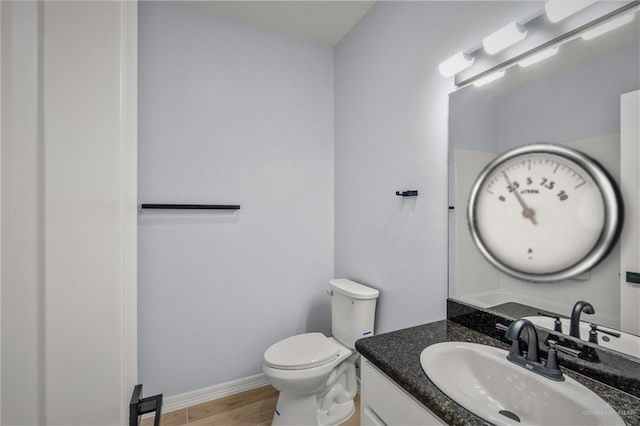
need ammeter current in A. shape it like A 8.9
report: A 2.5
